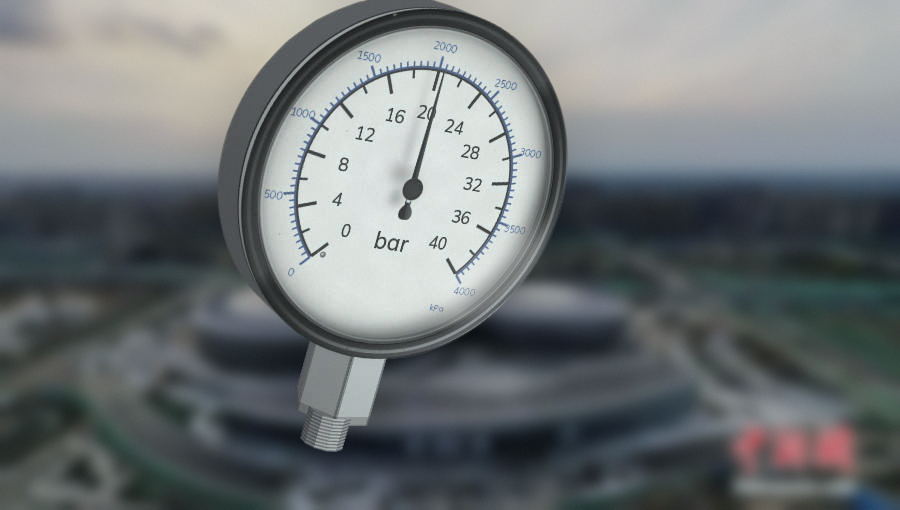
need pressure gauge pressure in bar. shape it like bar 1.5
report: bar 20
